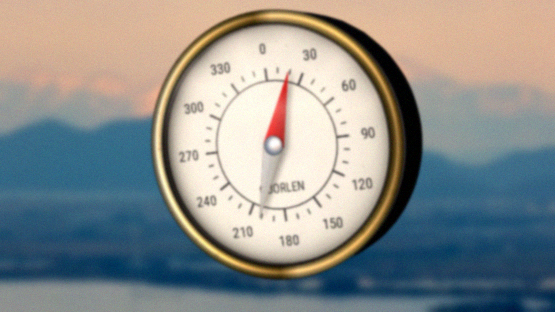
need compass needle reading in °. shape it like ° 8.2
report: ° 20
